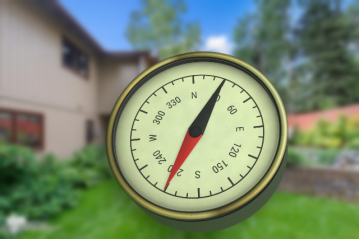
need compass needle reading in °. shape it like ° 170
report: ° 210
